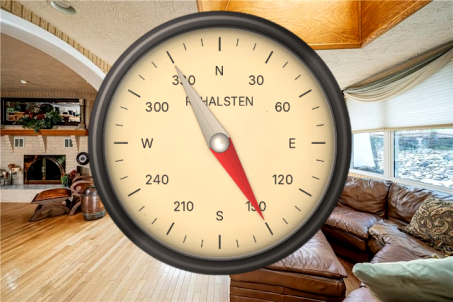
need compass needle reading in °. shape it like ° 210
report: ° 150
